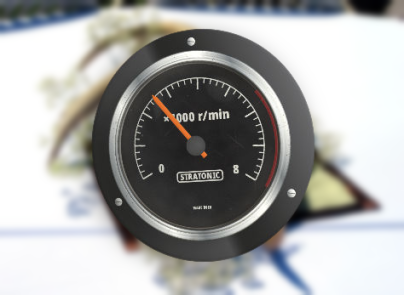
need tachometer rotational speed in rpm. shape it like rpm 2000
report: rpm 2600
